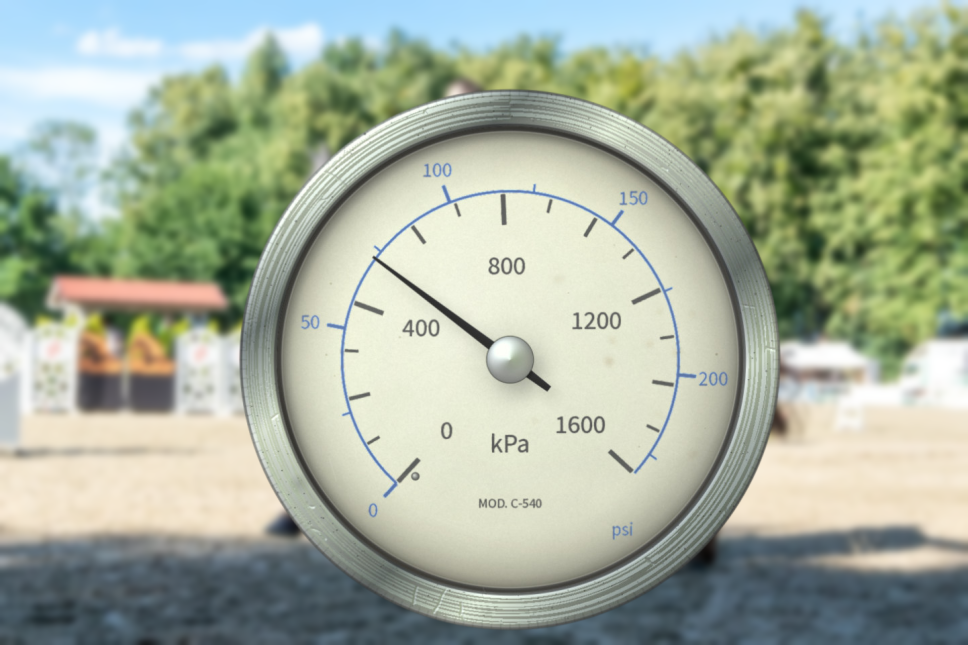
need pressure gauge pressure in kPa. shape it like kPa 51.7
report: kPa 500
